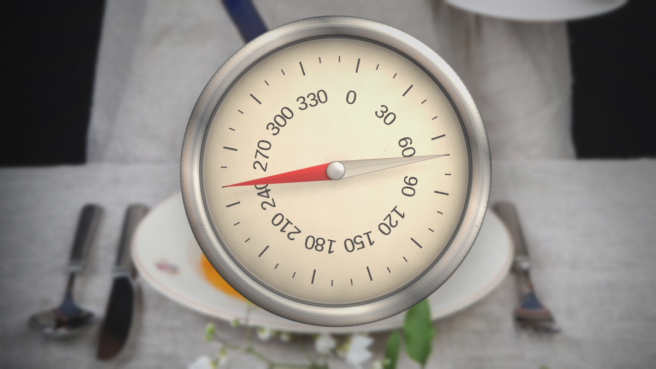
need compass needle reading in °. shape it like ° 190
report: ° 250
